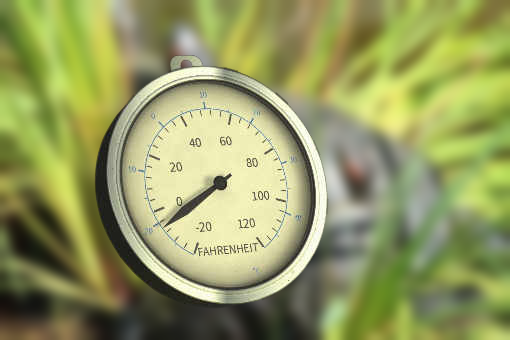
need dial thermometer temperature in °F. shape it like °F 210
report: °F -6
